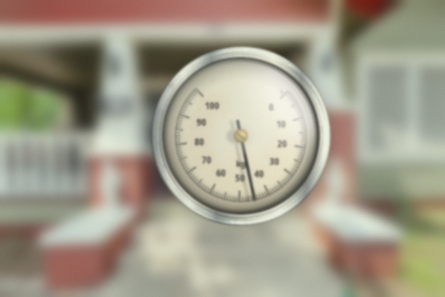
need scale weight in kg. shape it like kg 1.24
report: kg 45
